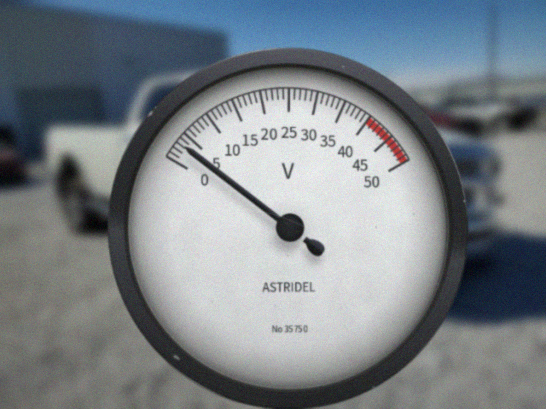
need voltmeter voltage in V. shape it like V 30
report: V 3
